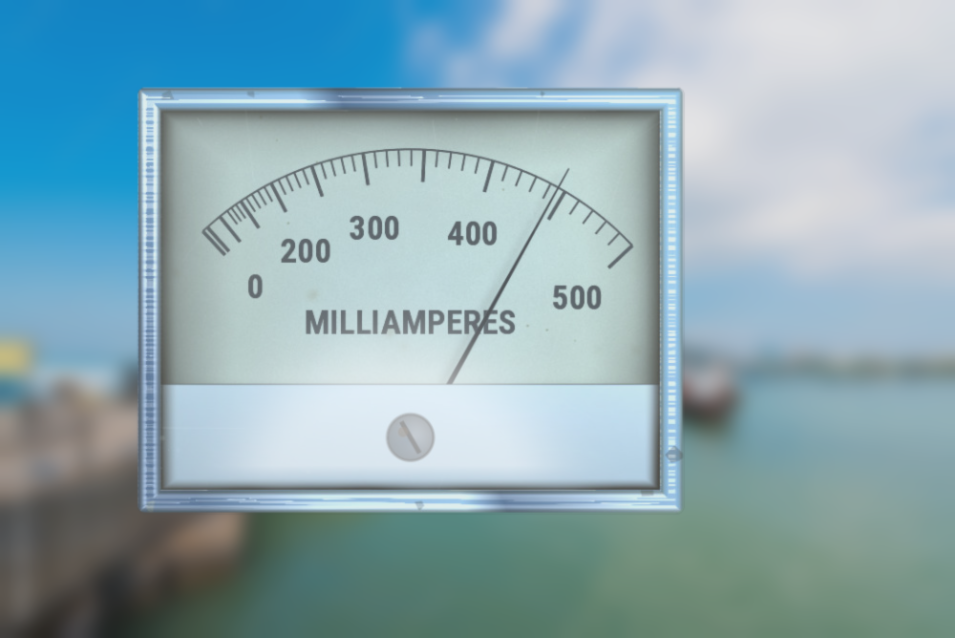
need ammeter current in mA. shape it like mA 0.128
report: mA 445
